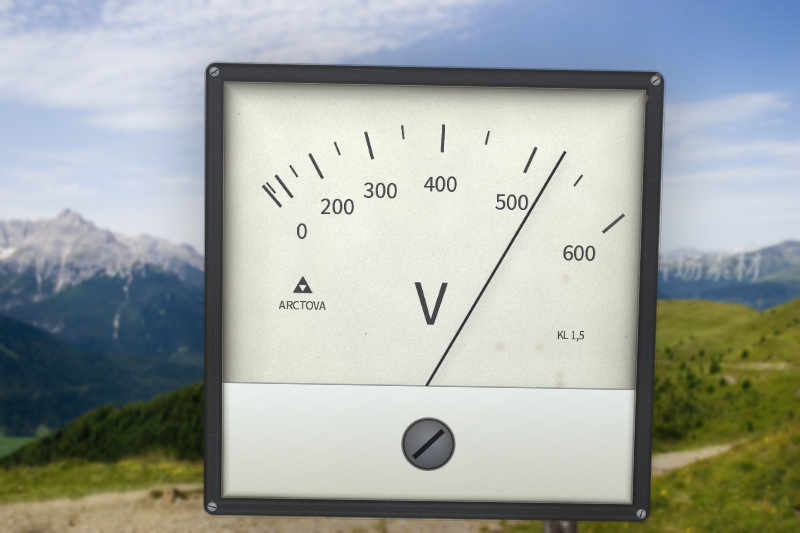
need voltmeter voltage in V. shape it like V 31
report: V 525
